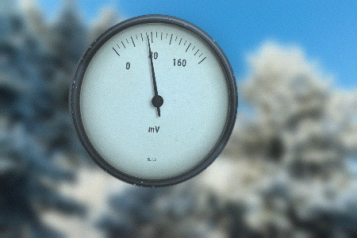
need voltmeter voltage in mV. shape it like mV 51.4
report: mV 70
